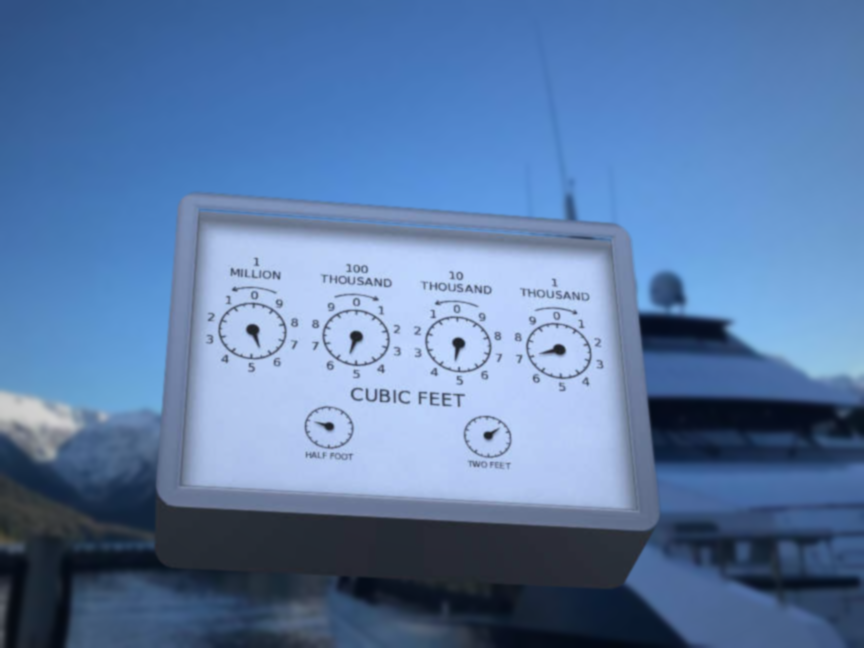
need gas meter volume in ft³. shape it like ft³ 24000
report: ft³ 554700
